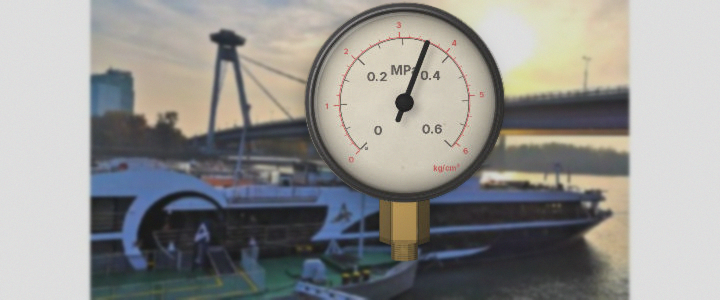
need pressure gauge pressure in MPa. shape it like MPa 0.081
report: MPa 0.35
